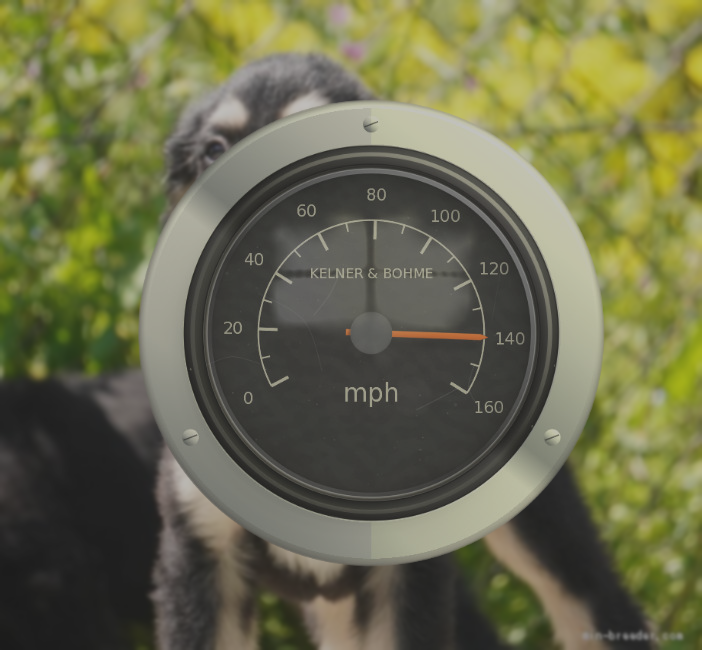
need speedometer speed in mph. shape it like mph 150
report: mph 140
